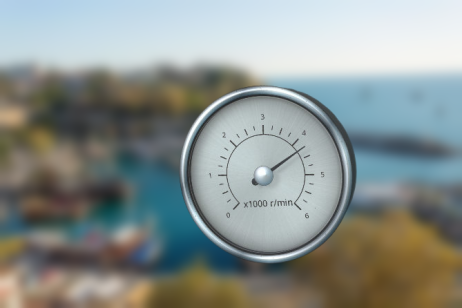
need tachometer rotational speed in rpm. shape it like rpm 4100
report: rpm 4250
